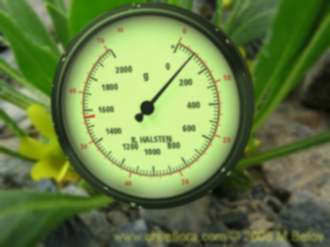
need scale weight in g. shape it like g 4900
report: g 100
